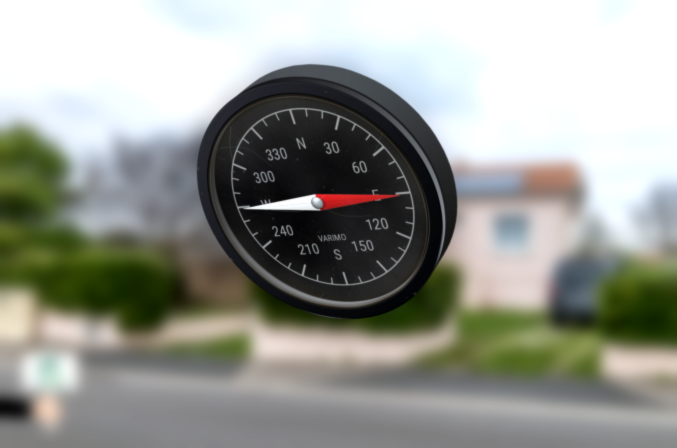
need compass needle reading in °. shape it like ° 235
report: ° 90
